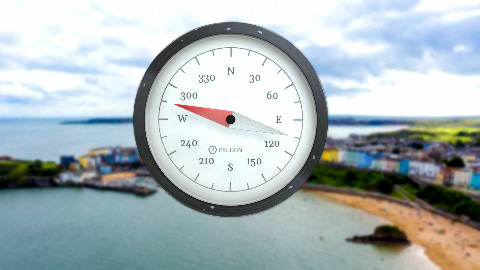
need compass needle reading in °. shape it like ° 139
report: ° 285
